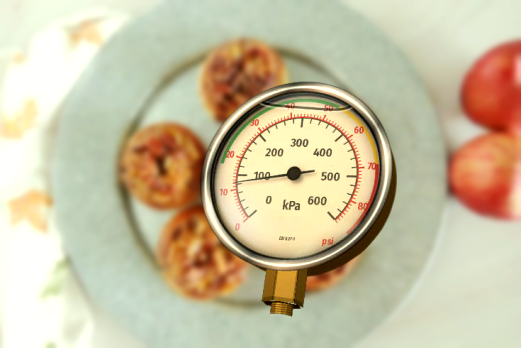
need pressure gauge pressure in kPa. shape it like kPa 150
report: kPa 80
